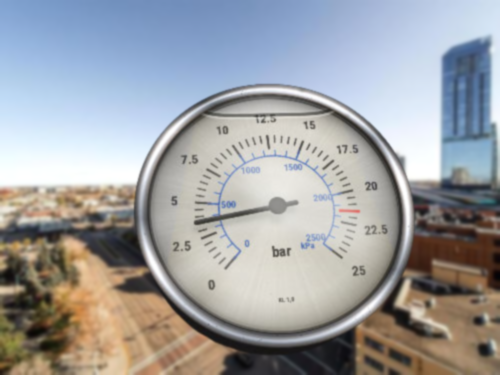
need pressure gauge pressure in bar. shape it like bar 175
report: bar 3.5
